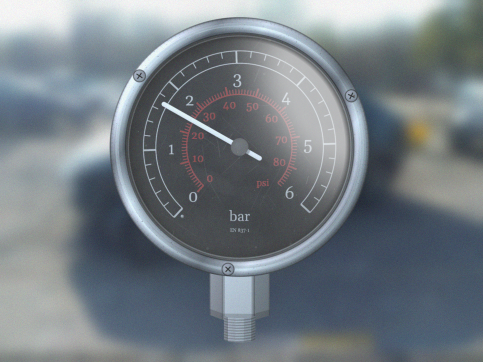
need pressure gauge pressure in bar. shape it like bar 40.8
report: bar 1.7
